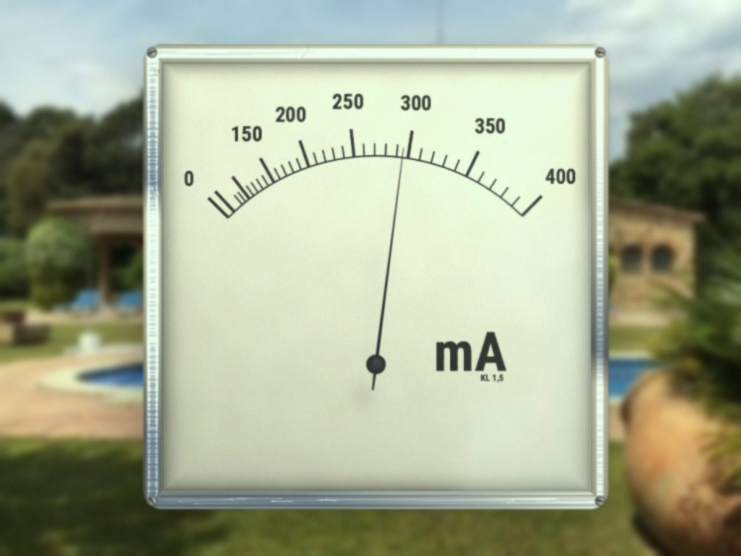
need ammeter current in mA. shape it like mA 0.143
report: mA 295
